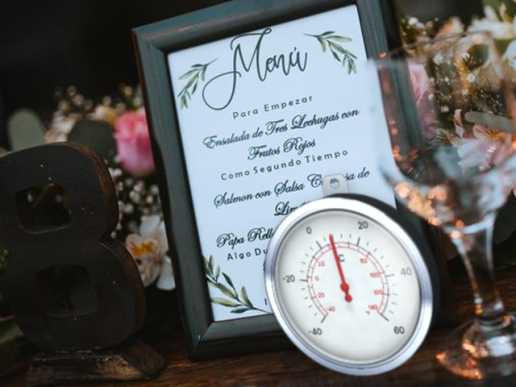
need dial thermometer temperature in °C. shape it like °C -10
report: °C 8
